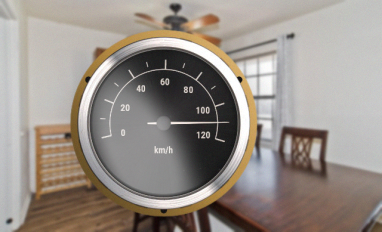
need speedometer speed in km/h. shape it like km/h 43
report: km/h 110
